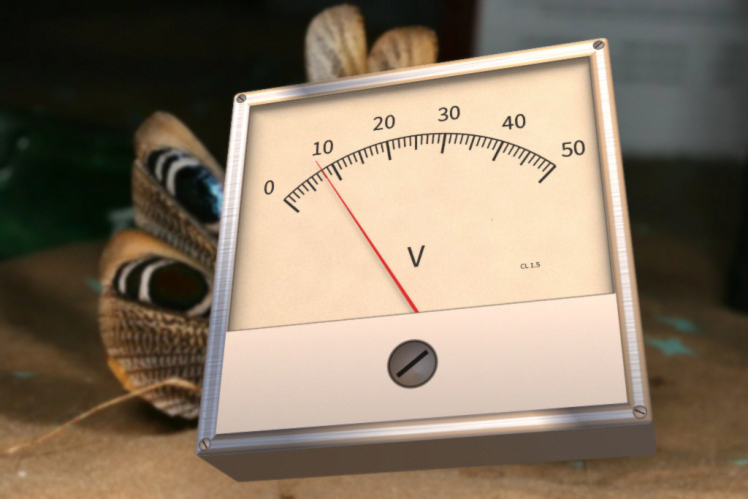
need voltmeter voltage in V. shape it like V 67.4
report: V 8
